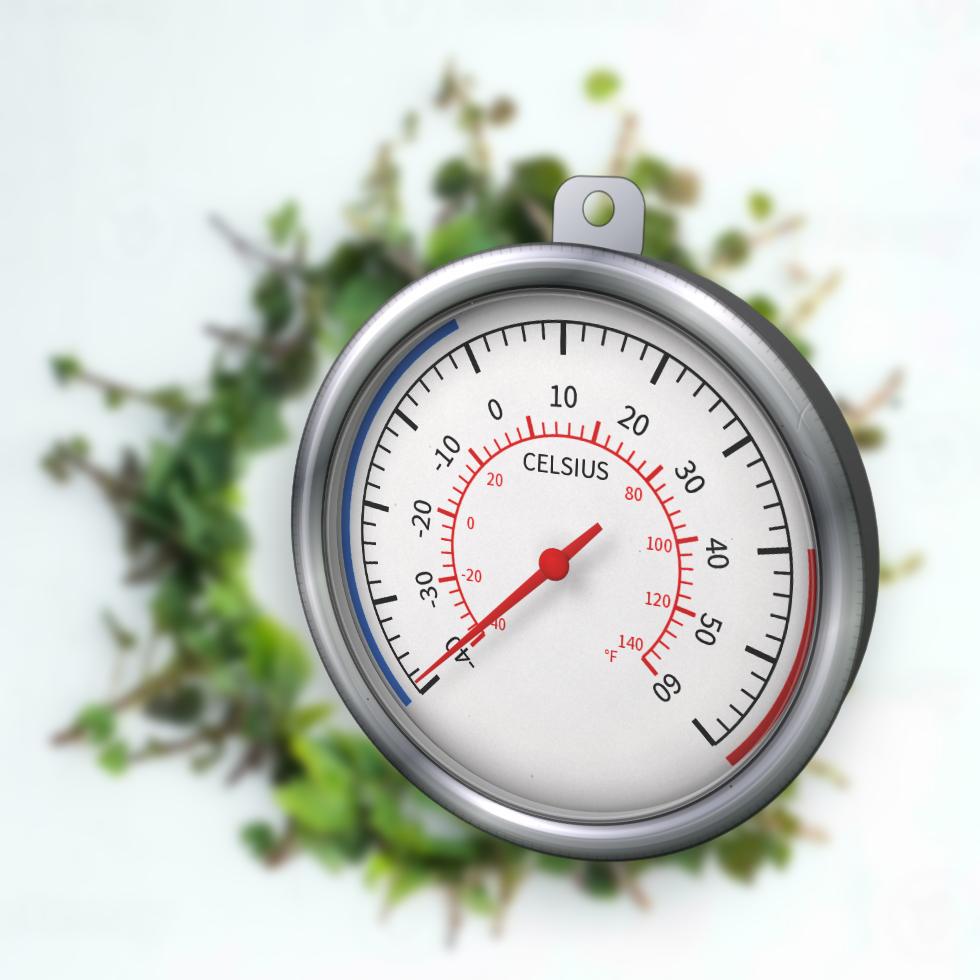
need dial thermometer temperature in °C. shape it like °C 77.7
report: °C -39
